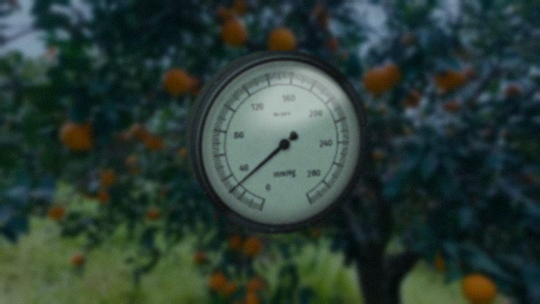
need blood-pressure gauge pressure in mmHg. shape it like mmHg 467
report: mmHg 30
